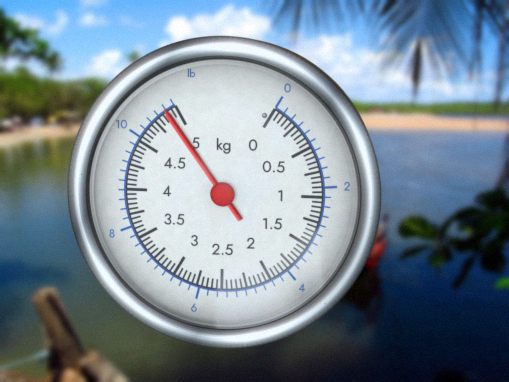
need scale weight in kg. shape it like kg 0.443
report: kg 4.9
